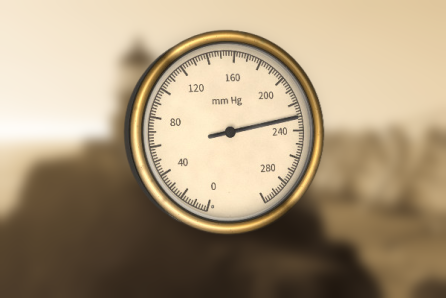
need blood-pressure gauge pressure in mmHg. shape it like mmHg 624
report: mmHg 230
